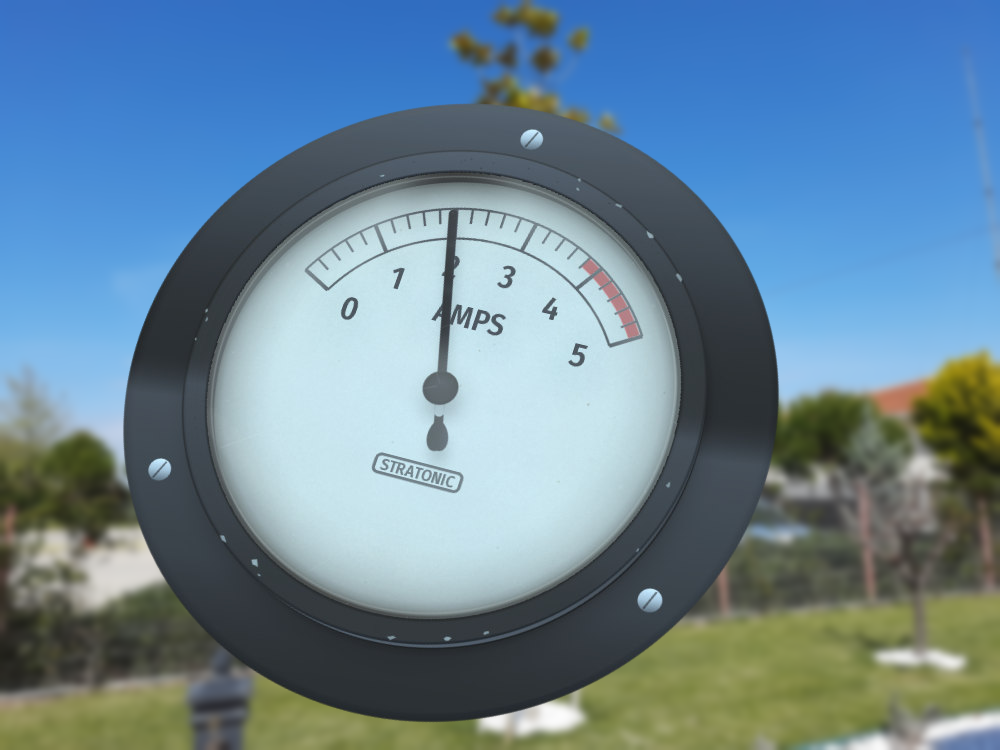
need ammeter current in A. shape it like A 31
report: A 2
